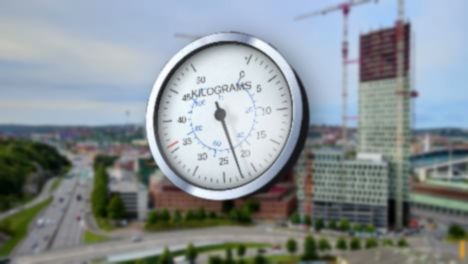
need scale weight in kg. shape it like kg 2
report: kg 22
